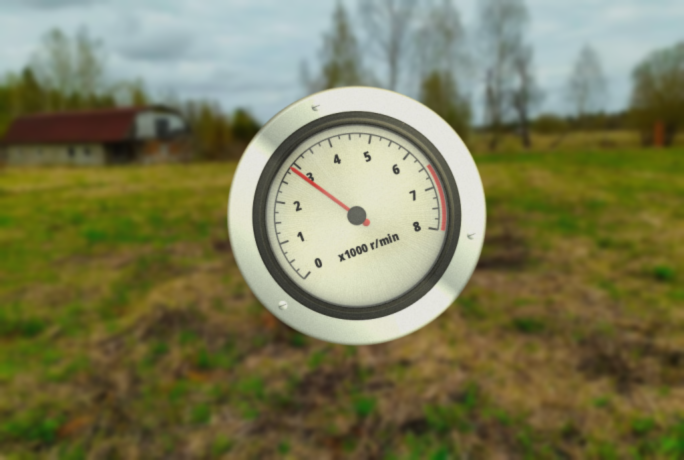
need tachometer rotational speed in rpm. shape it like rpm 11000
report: rpm 2875
